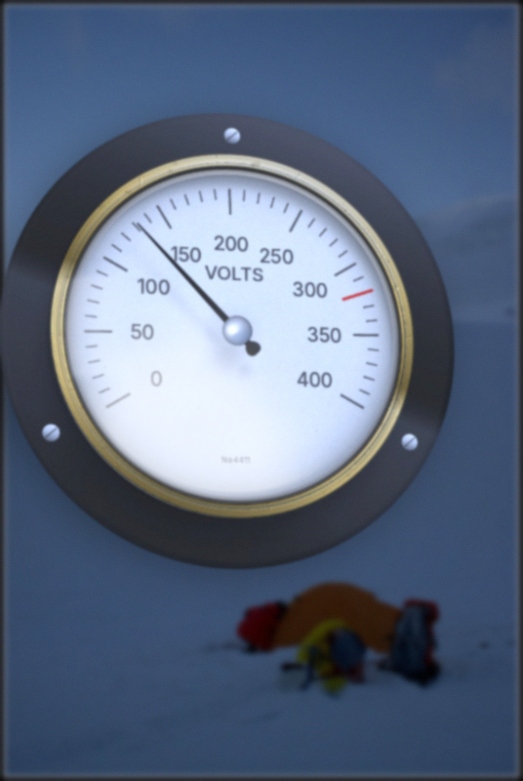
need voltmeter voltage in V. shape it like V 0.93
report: V 130
